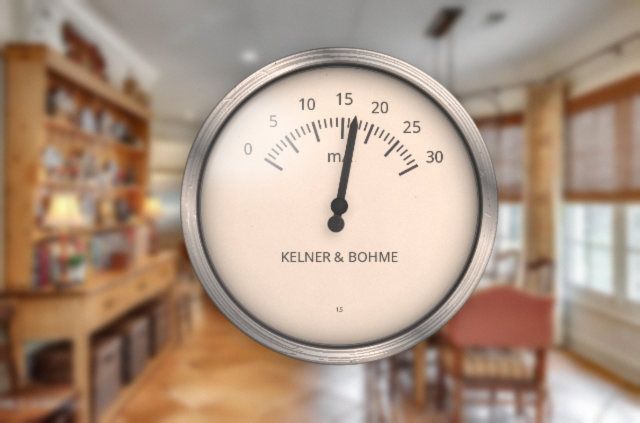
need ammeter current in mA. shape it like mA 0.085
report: mA 17
